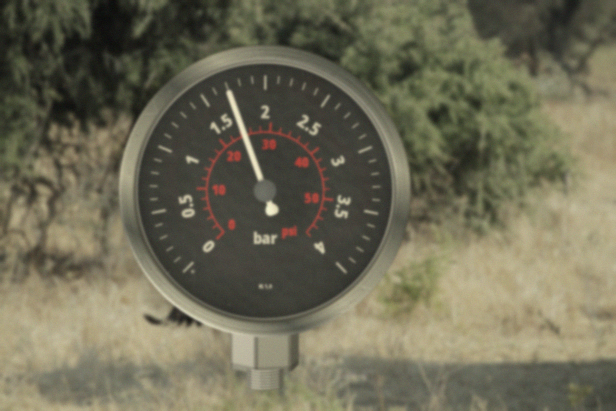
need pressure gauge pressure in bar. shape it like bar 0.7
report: bar 1.7
